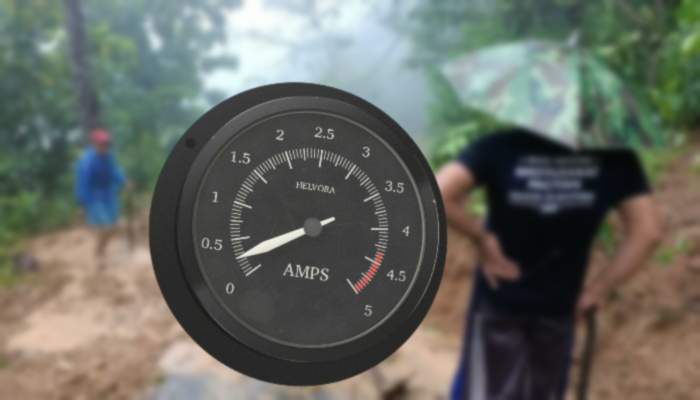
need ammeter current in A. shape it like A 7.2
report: A 0.25
